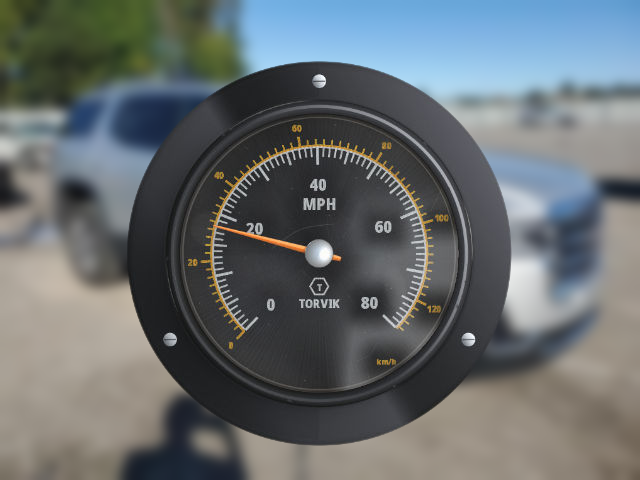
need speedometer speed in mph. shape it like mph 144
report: mph 18
